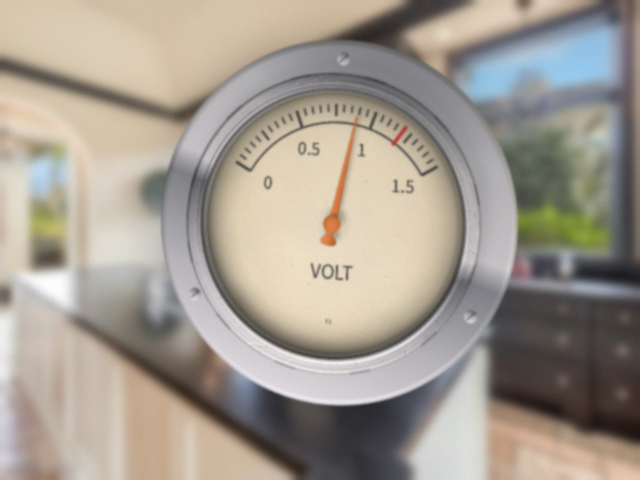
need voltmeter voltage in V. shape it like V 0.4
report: V 0.9
